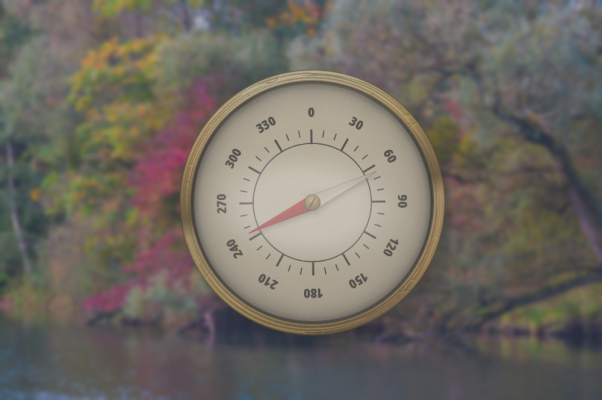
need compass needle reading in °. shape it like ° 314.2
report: ° 245
